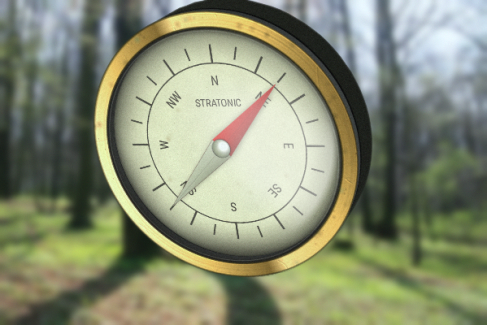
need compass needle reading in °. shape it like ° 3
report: ° 45
